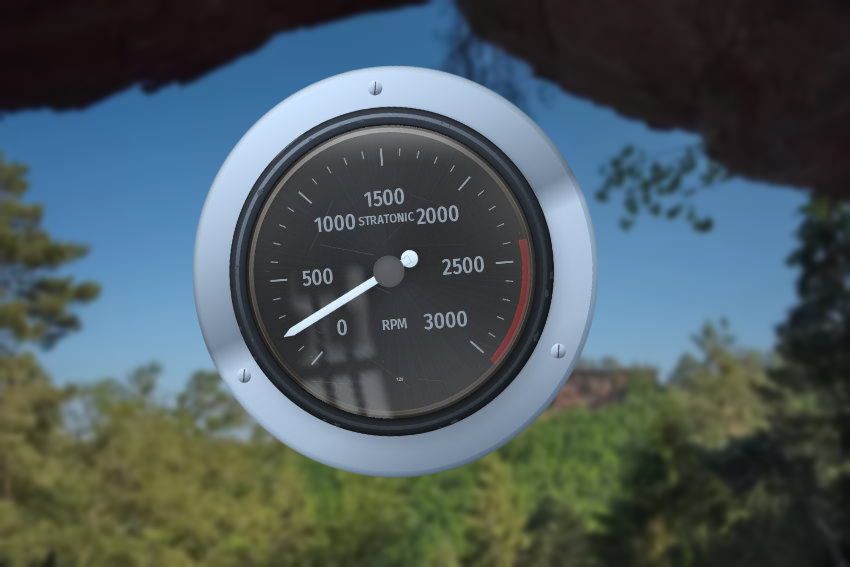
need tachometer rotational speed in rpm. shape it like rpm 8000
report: rpm 200
